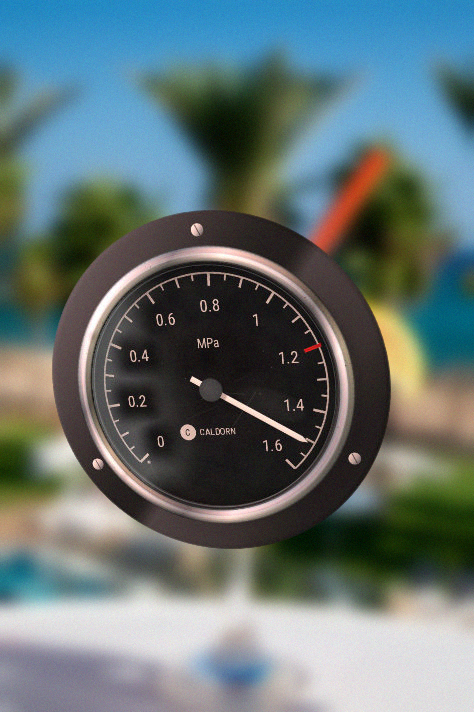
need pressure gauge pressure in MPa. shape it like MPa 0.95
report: MPa 1.5
